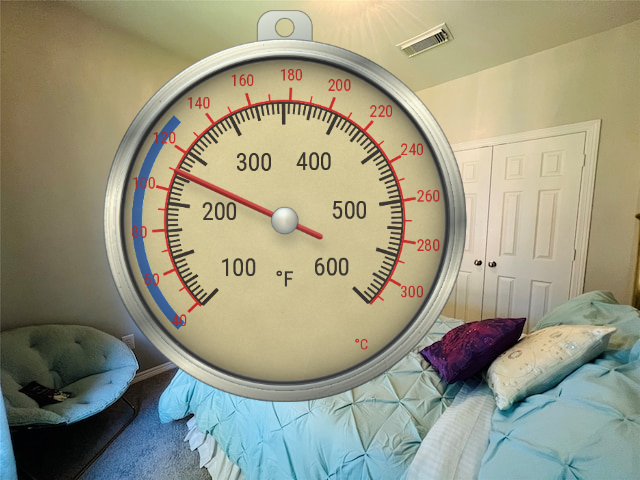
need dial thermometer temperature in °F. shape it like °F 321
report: °F 230
